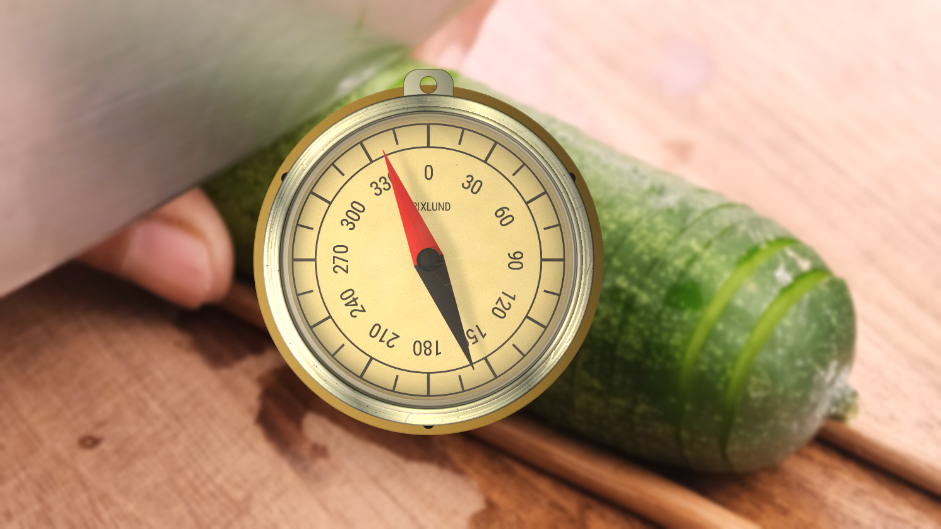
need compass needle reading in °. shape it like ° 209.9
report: ° 337.5
